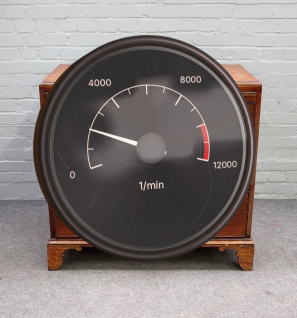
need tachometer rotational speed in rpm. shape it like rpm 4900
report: rpm 2000
